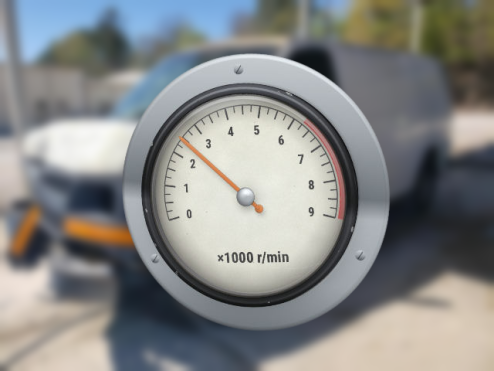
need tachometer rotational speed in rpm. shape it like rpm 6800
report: rpm 2500
